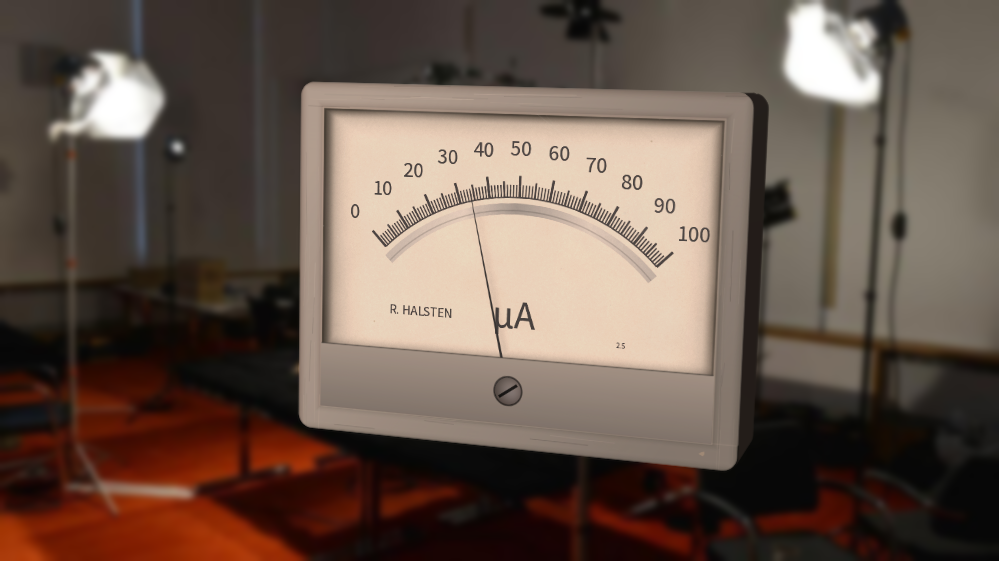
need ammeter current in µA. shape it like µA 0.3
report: µA 35
